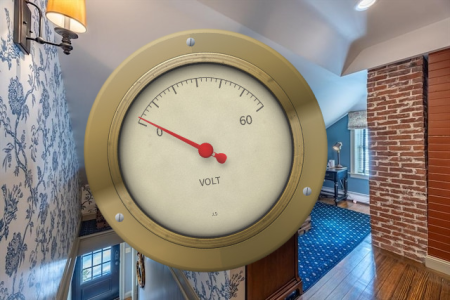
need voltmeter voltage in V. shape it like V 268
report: V 2
